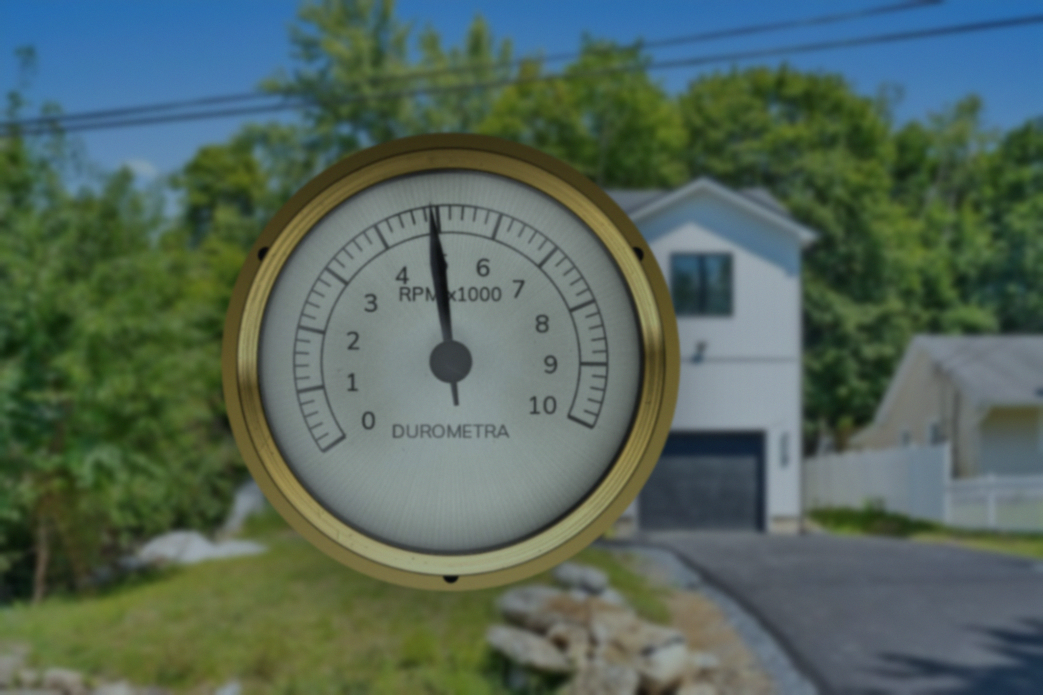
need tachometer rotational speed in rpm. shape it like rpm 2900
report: rpm 4900
